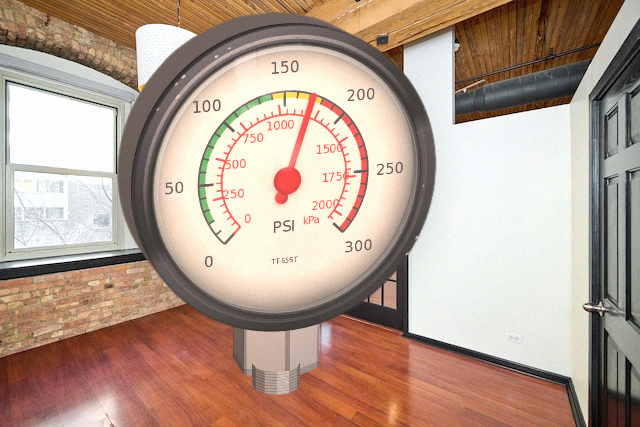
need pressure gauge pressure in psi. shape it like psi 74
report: psi 170
